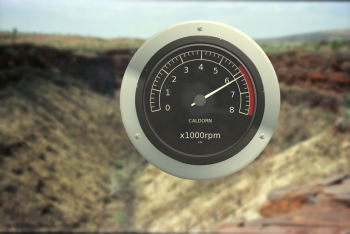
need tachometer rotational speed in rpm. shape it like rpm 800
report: rpm 6200
